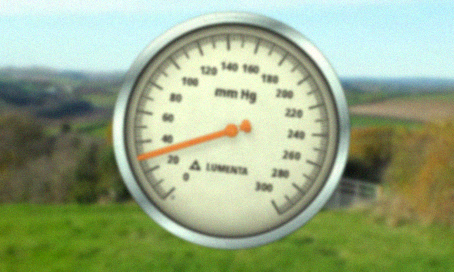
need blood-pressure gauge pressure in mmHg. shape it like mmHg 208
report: mmHg 30
